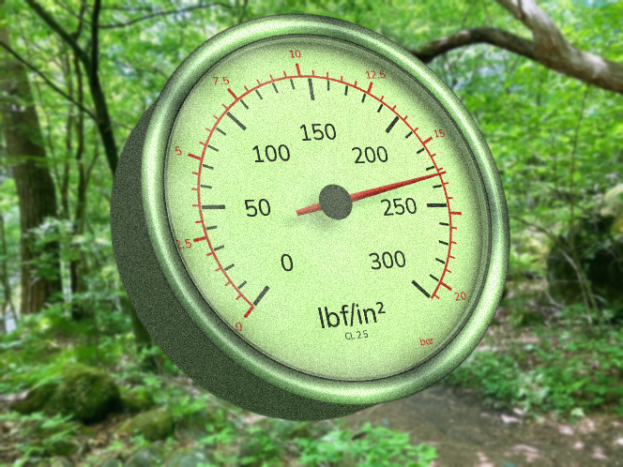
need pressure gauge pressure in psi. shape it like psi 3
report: psi 235
